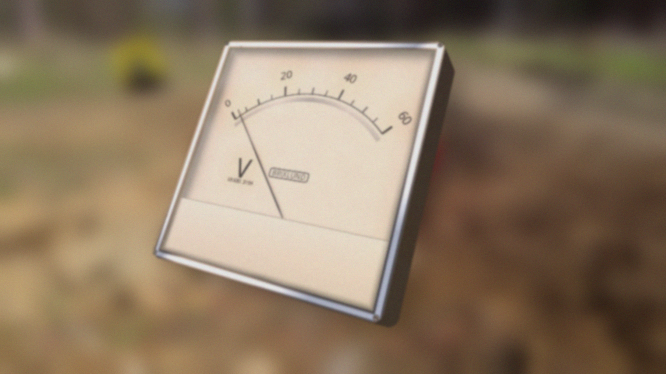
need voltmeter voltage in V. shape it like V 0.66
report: V 2.5
